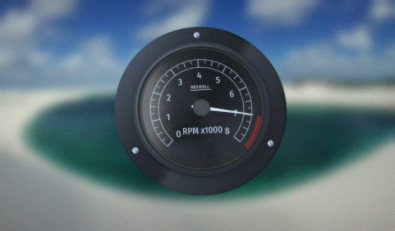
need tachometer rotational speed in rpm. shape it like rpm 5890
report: rpm 7000
